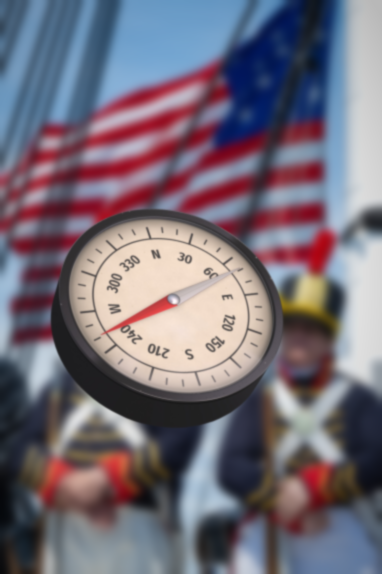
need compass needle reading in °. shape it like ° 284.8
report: ° 250
